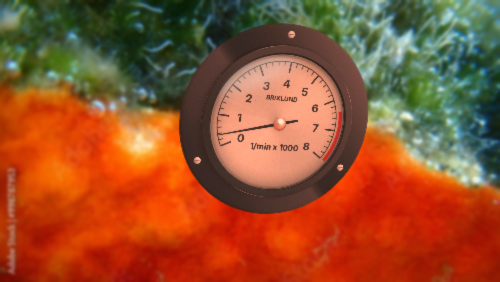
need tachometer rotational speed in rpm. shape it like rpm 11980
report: rpm 400
